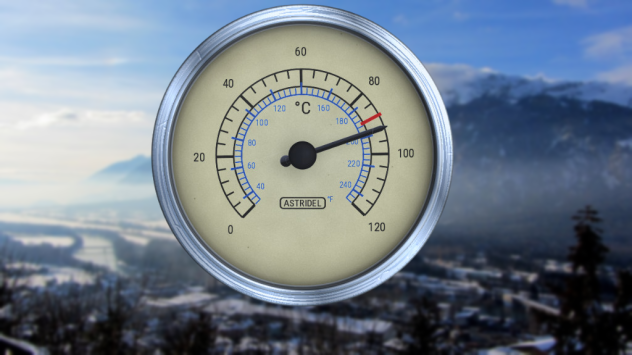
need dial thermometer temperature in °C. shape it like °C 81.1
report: °C 92
